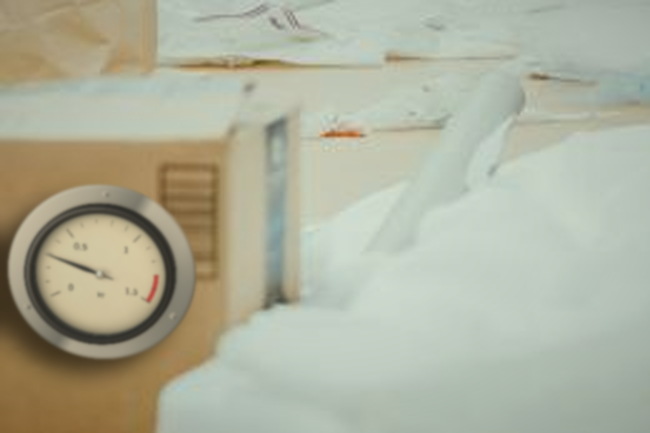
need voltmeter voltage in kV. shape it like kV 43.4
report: kV 0.3
